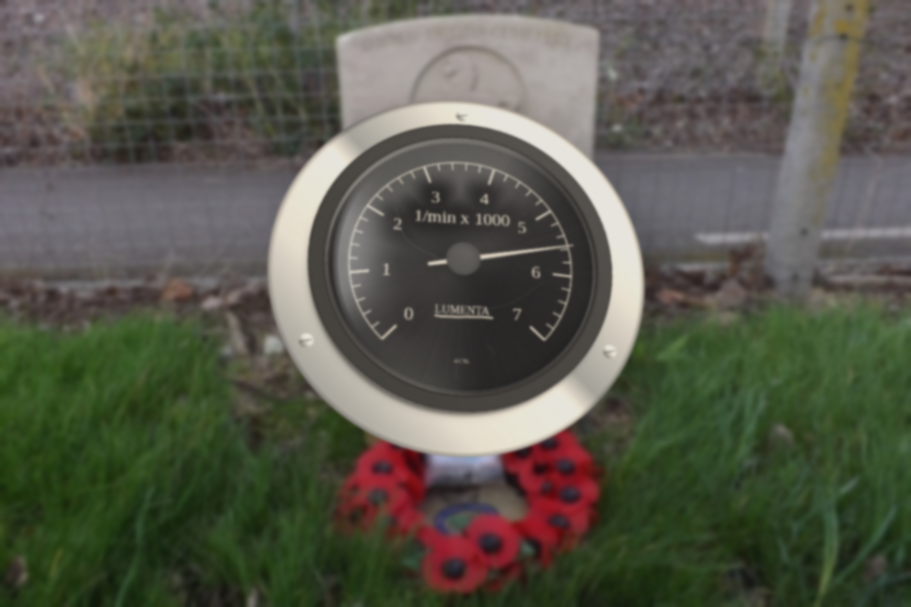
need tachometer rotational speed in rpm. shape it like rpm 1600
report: rpm 5600
